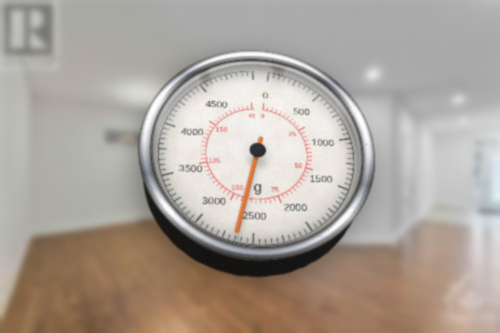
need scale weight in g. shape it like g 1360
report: g 2650
